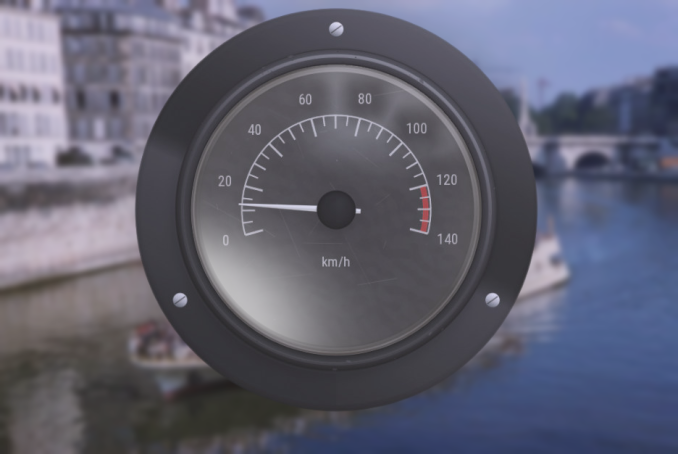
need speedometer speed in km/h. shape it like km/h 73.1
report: km/h 12.5
